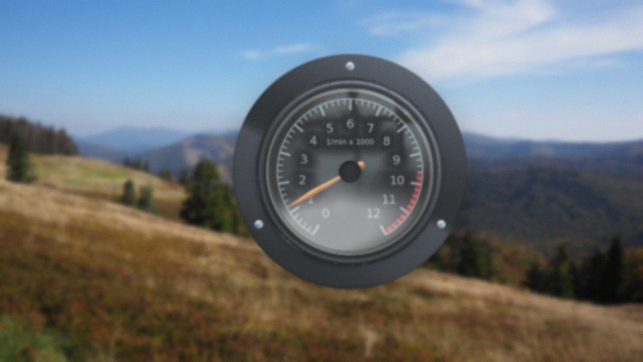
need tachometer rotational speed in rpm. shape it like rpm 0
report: rpm 1200
